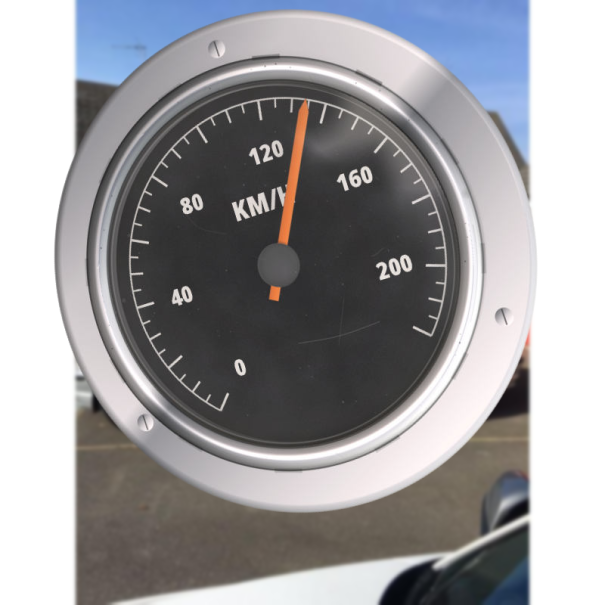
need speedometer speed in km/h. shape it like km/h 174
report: km/h 135
